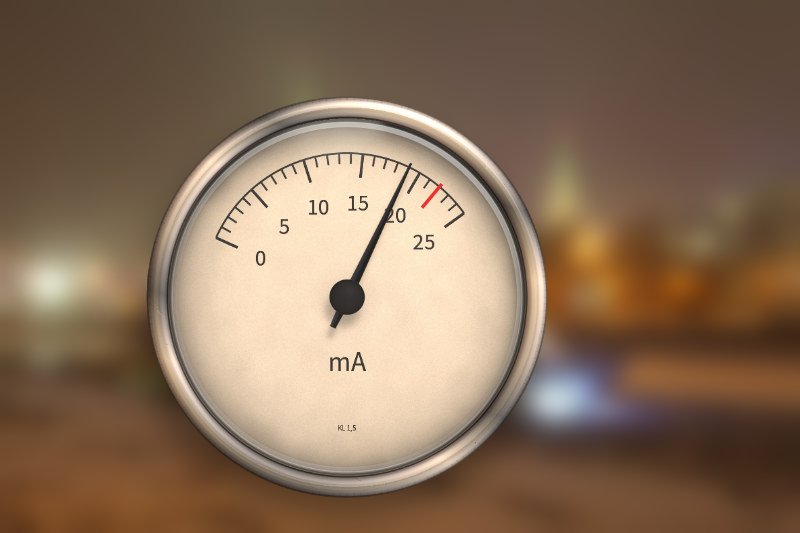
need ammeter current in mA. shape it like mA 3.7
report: mA 19
